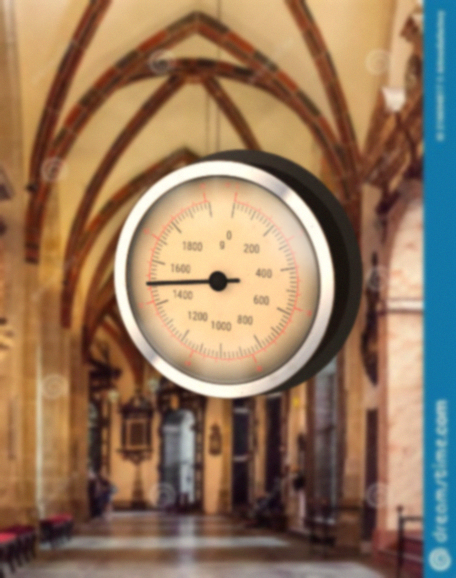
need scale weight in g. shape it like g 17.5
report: g 1500
